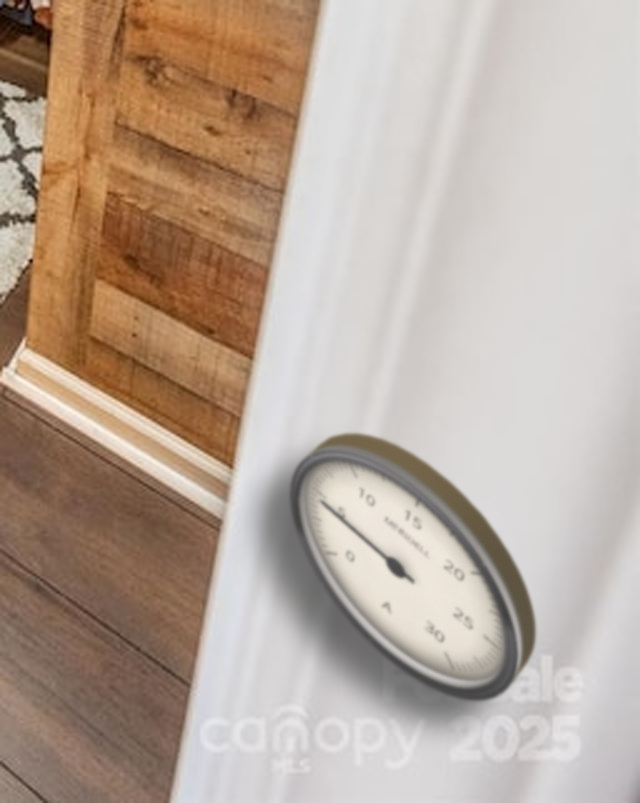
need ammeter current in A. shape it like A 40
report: A 5
